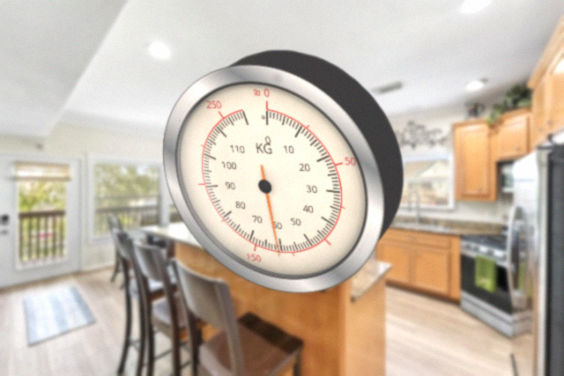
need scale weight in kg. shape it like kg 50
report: kg 60
